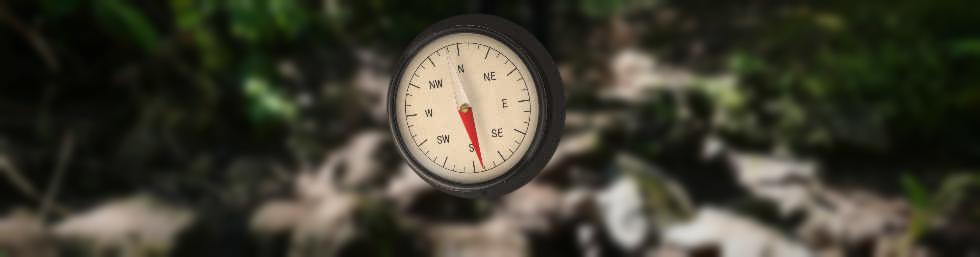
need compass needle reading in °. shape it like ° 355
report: ° 170
